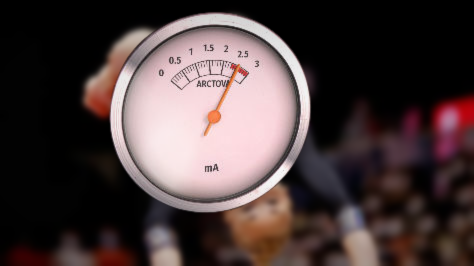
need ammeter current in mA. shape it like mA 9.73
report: mA 2.5
